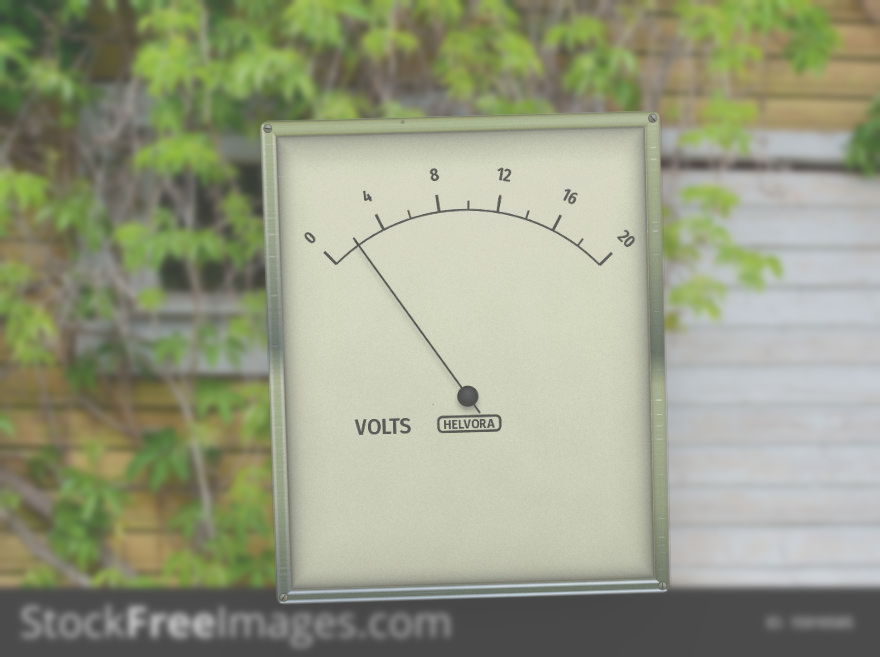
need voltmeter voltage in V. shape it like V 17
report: V 2
